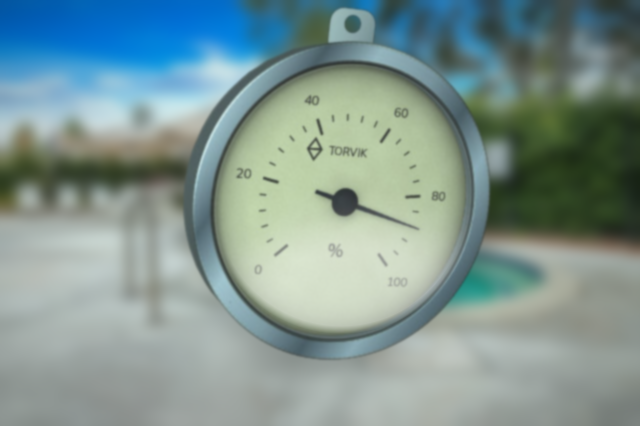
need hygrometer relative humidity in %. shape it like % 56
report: % 88
